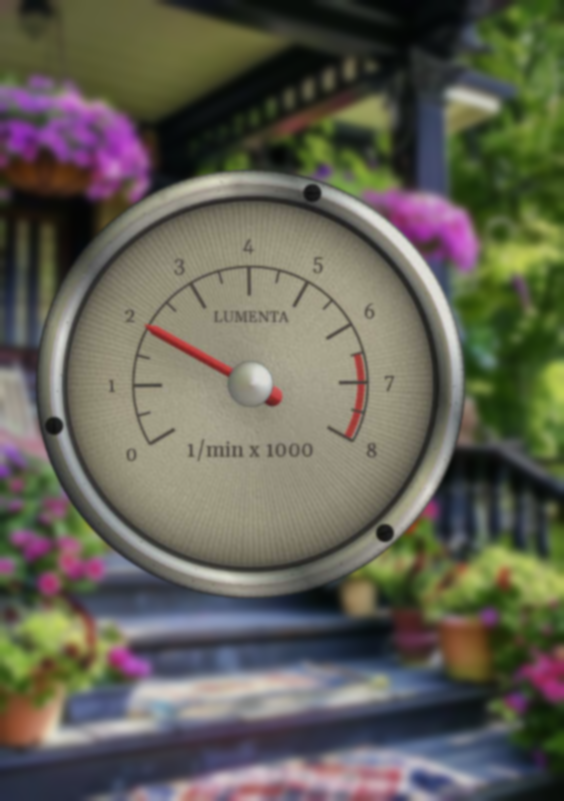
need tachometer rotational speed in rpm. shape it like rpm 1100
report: rpm 2000
